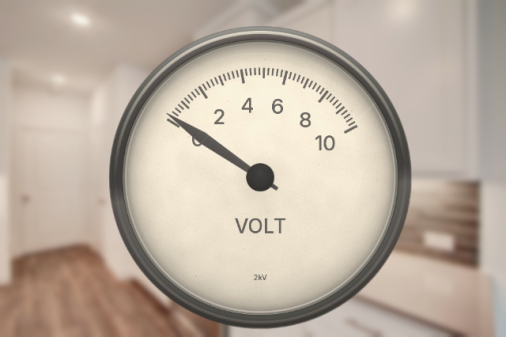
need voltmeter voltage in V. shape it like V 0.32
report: V 0.2
